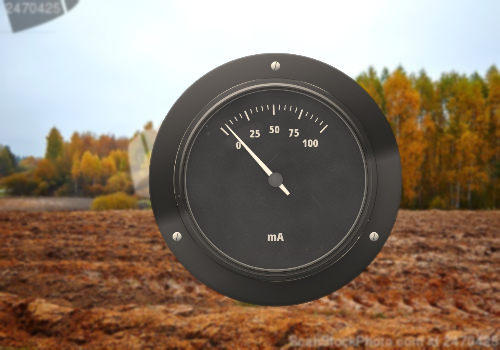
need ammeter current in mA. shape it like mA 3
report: mA 5
